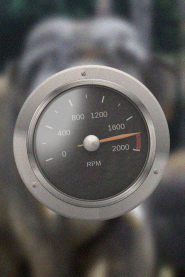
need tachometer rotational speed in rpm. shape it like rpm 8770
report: rpm 1800
